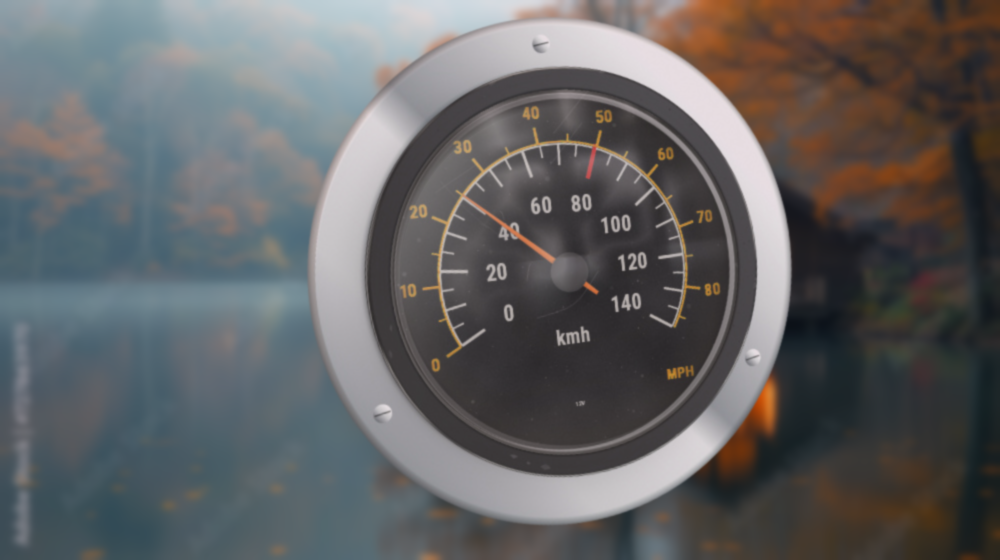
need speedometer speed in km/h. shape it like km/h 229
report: km/h 40
